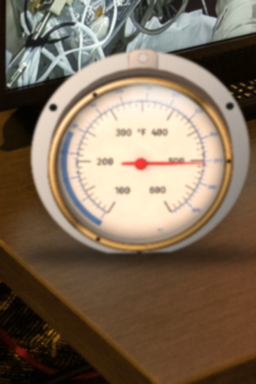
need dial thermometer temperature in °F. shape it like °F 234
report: °F 500
